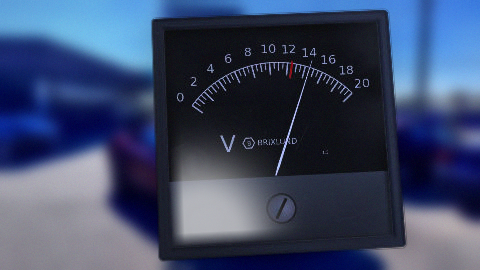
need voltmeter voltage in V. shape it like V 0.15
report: V 14.5
